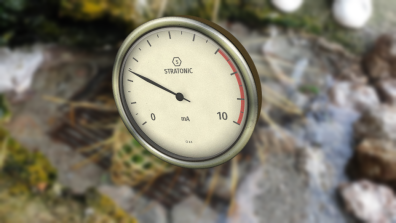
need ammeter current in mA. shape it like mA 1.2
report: mA 2.5
